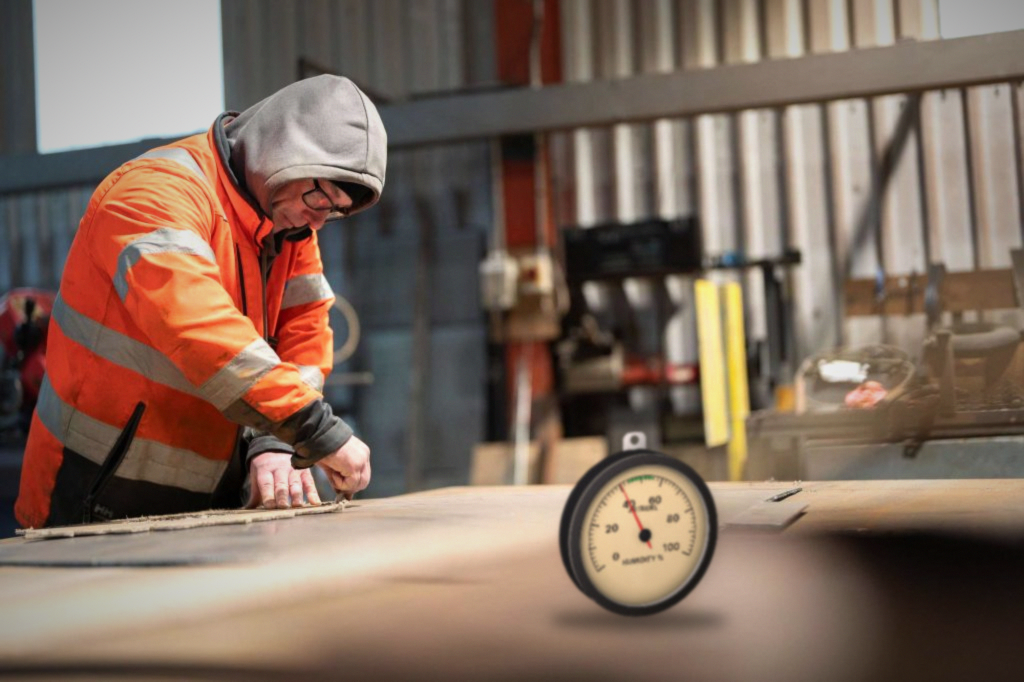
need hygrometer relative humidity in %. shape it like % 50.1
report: % 40
